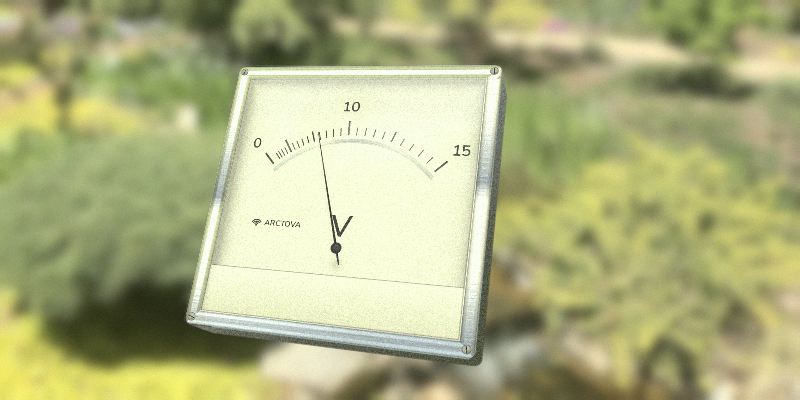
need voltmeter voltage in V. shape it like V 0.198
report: V 8
